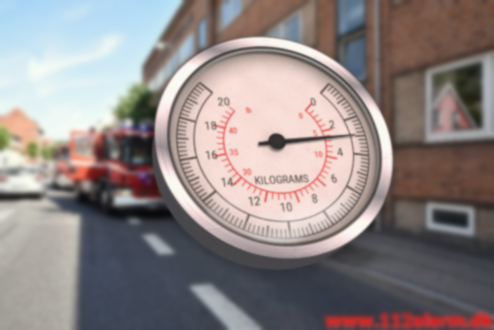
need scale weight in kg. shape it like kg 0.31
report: kg 3
